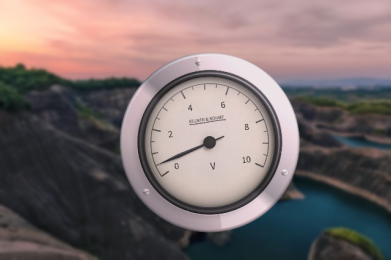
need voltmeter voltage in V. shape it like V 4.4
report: V 0.5
